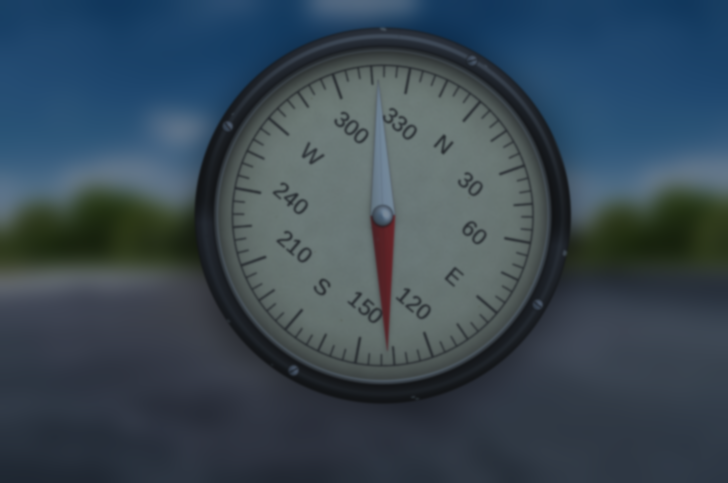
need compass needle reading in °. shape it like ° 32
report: ° 137.5
